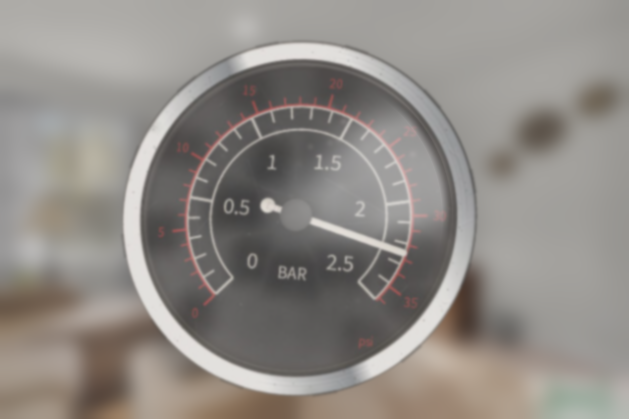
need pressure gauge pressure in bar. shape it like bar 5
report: bar 2.25
